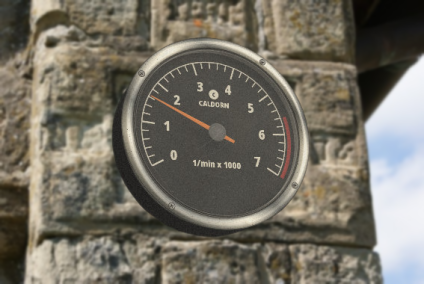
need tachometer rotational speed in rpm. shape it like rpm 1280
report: rpm 1600
